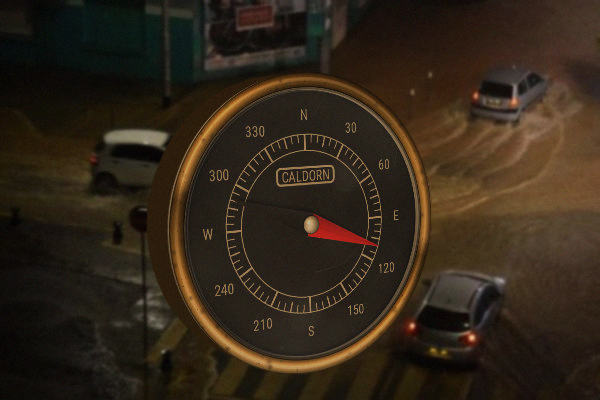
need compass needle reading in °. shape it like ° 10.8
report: ° 110
